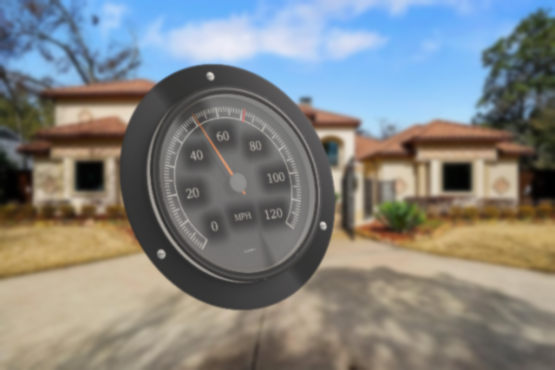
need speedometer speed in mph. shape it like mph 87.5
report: mph 50
